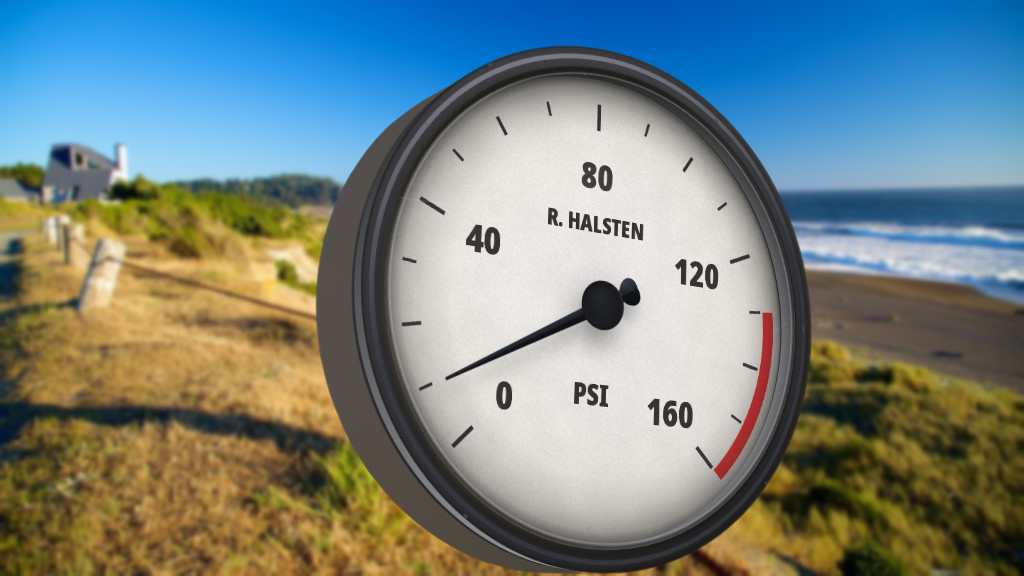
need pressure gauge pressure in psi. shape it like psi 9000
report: psi 10
